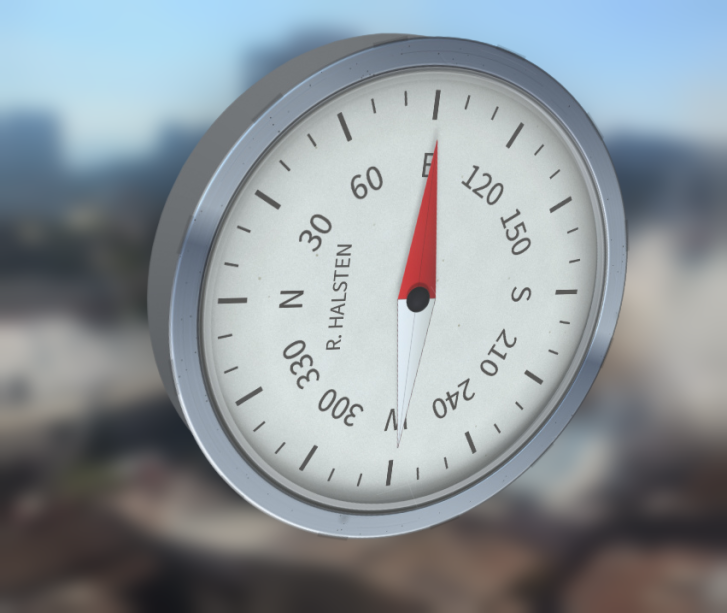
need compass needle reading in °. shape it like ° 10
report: ° 90
